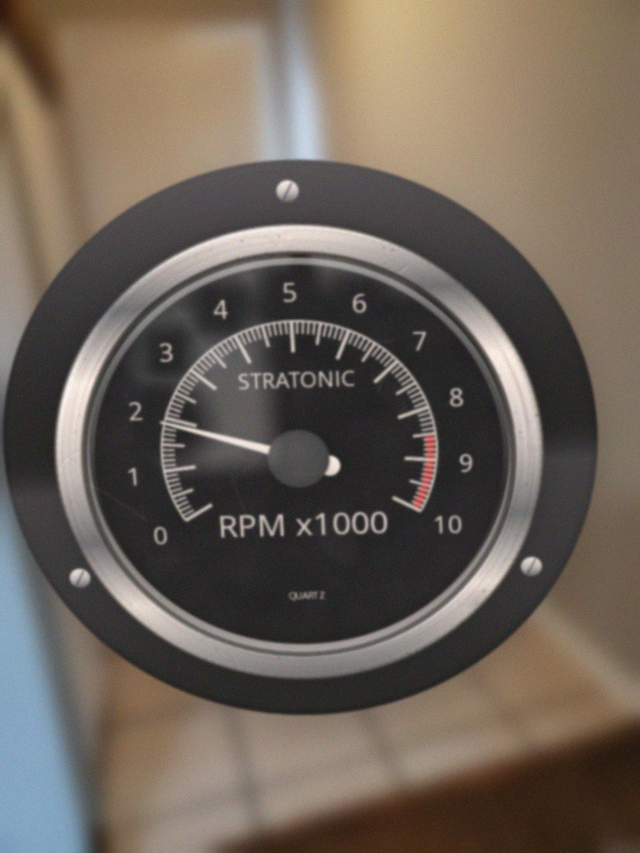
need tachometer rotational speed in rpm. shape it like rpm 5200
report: rpm 2000
